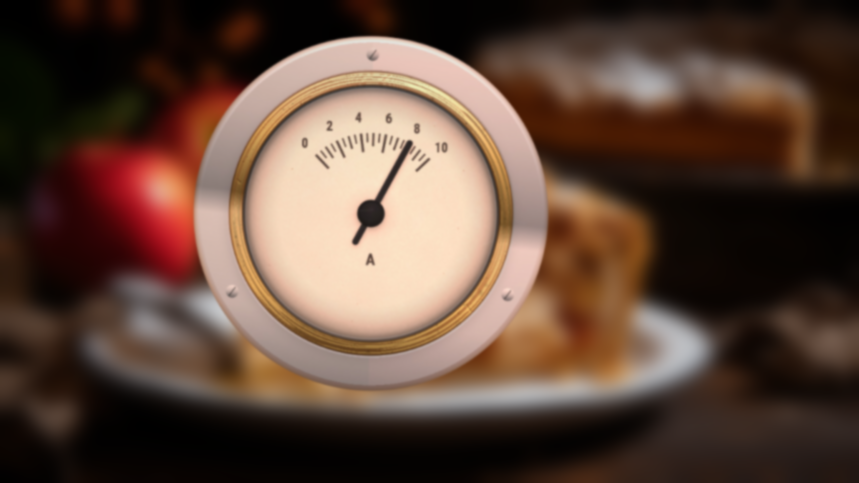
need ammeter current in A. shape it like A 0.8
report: A 8
